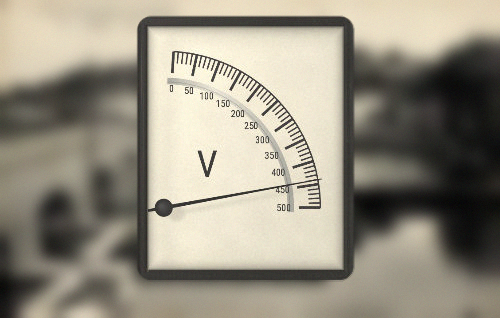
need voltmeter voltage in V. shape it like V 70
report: V 440
